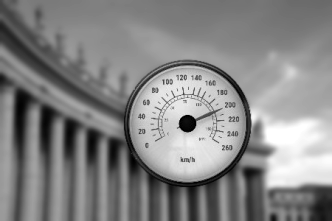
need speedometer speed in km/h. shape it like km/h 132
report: km/h 200
